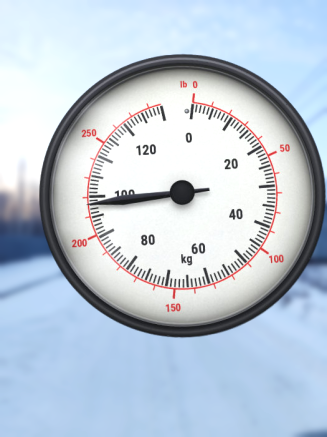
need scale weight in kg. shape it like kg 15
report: kg 98
